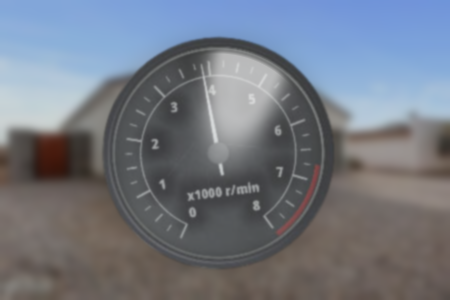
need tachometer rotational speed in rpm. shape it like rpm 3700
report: rpm 3875
